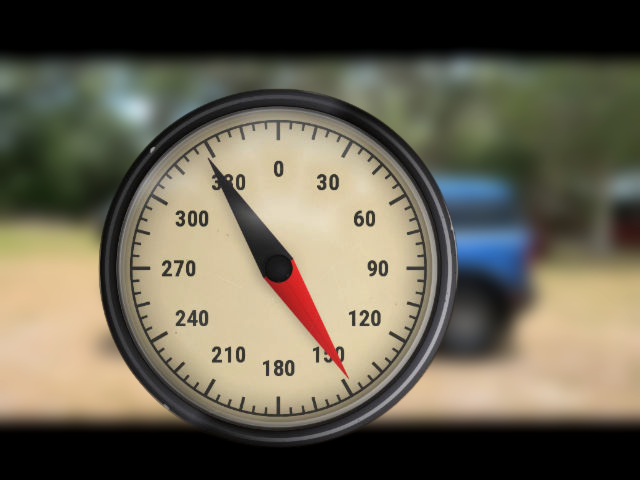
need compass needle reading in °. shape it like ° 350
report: ° 147.5
